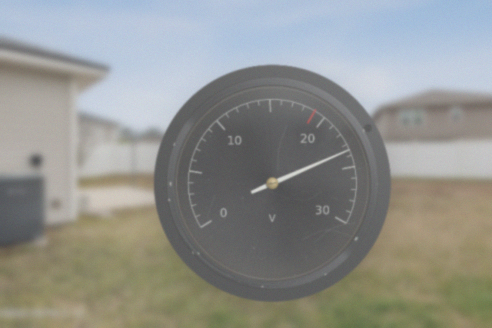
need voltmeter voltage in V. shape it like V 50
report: V 23.5
